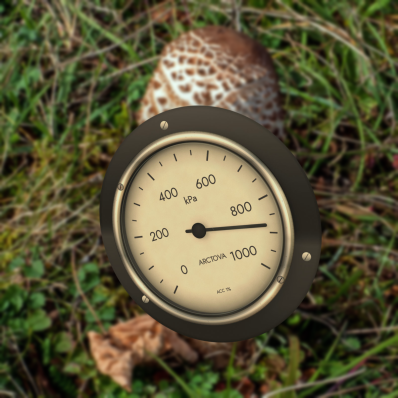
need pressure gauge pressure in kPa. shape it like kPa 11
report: kPa 875
